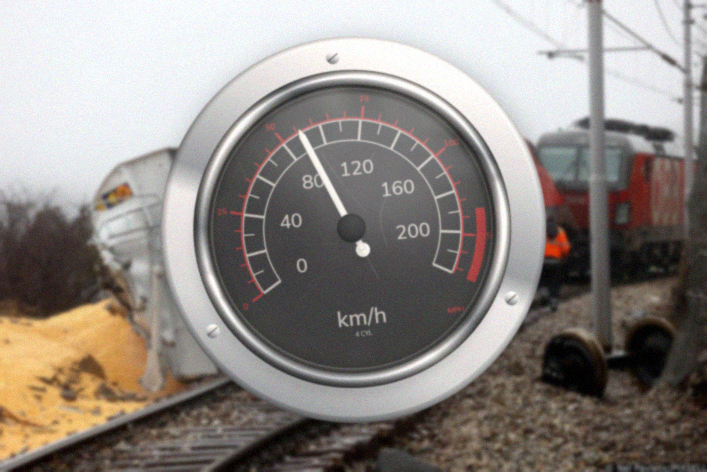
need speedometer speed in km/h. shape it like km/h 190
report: km/h 90
